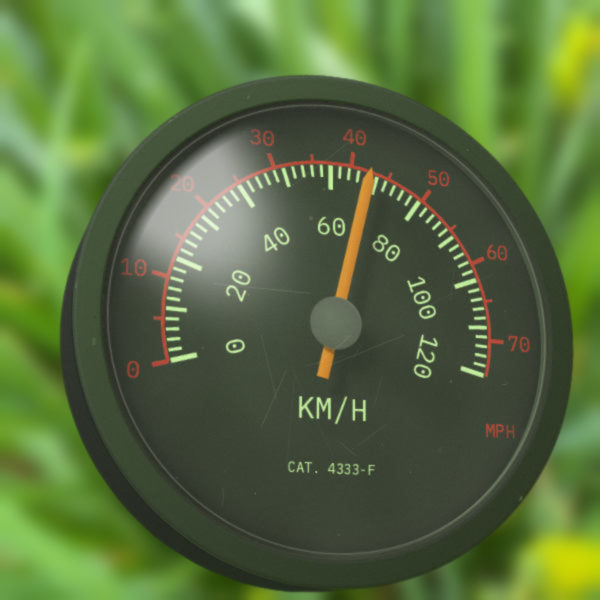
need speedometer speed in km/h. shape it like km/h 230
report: km/h 68
